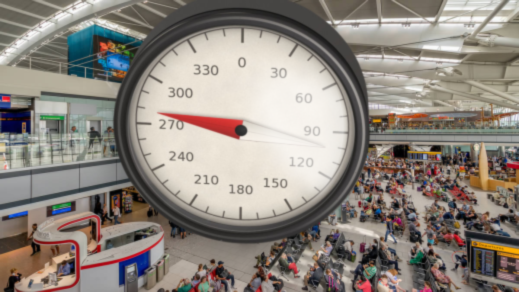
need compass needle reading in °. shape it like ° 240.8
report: ° 280
